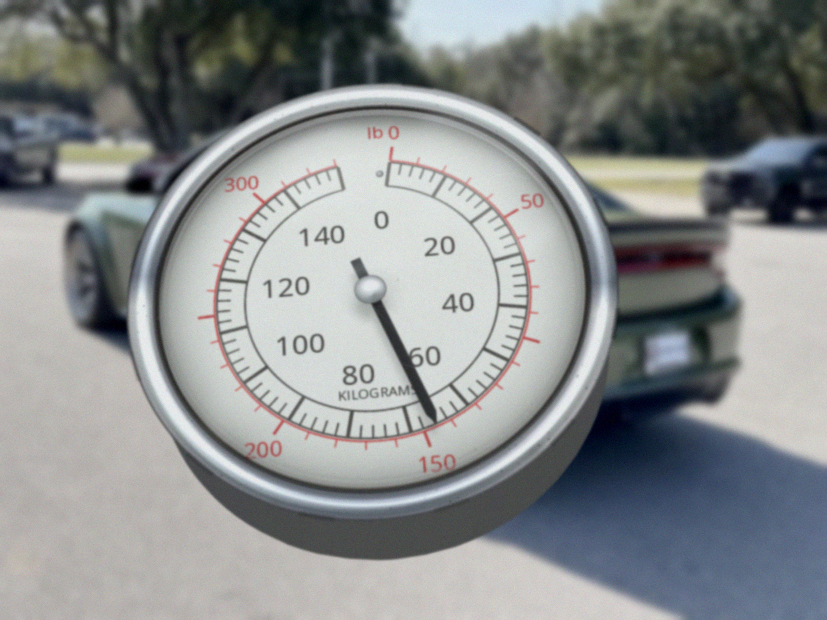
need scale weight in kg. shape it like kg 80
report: kg 66
